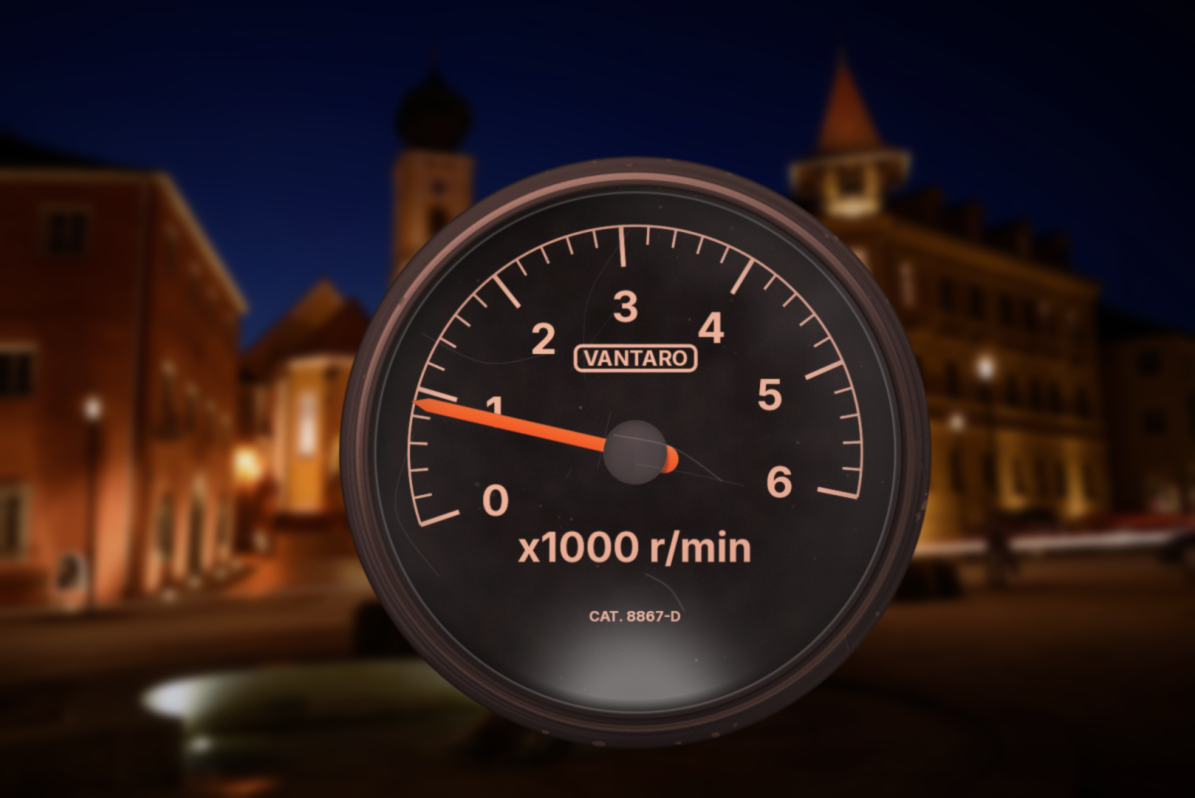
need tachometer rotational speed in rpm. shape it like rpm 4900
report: rpm 900
